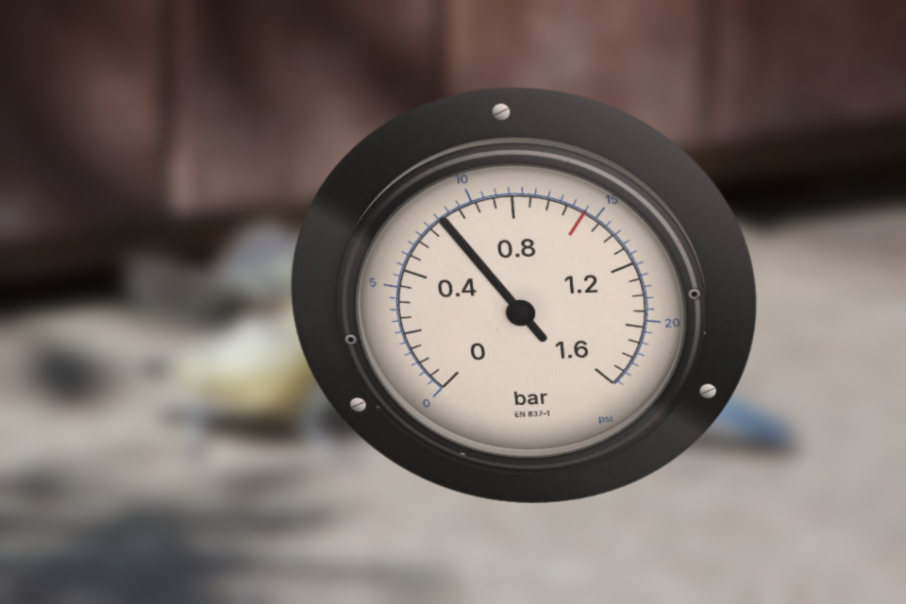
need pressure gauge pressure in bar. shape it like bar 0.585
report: bar 0.6
